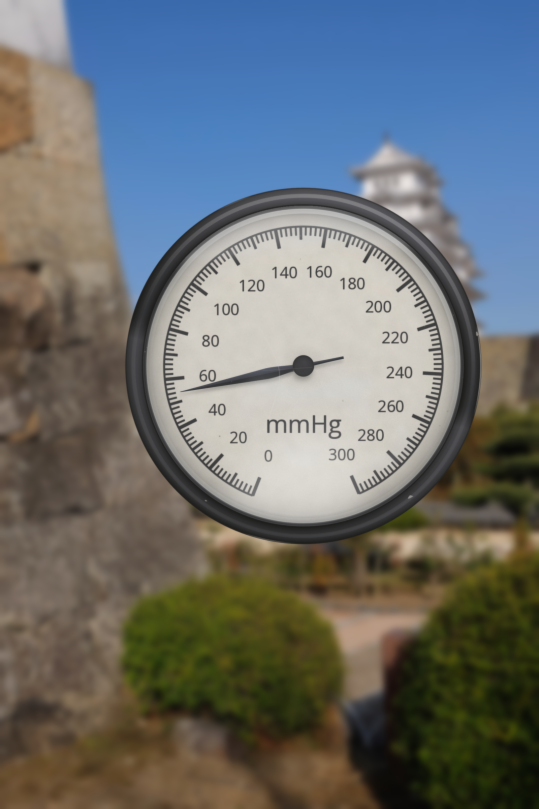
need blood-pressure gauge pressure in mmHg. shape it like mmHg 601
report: mmHg 54
